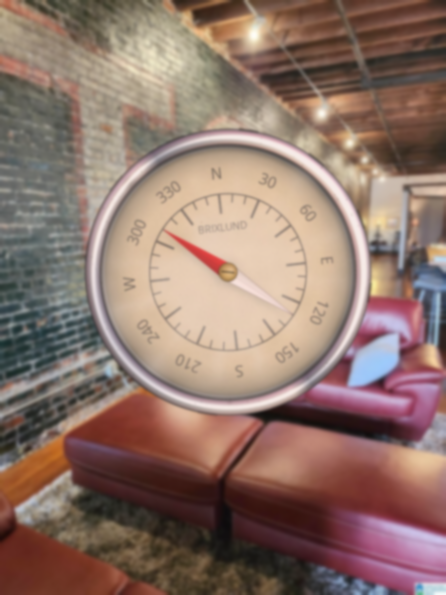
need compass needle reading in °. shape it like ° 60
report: ° 310
